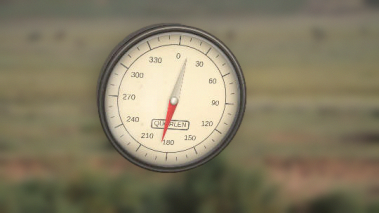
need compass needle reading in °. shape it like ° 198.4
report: ° 190
